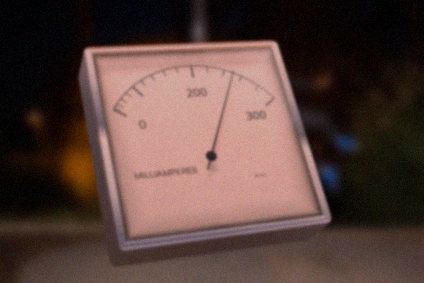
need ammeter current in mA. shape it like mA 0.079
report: mA 250
